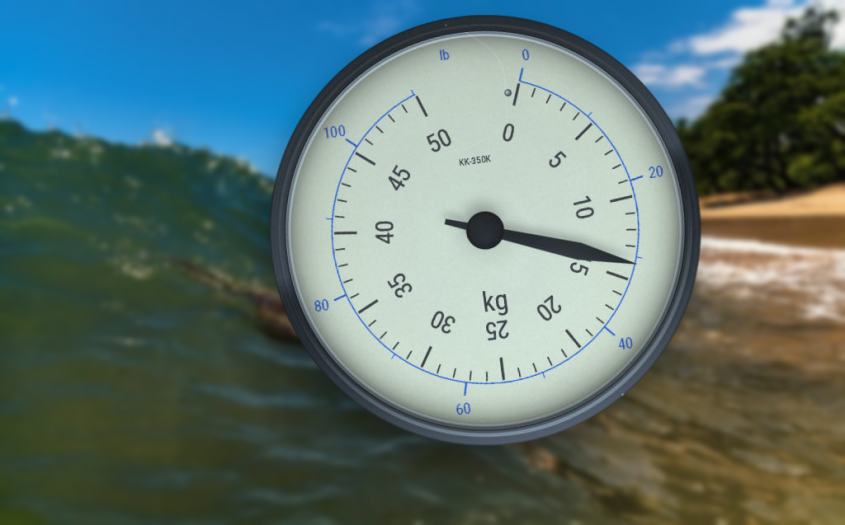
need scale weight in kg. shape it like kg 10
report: kg 14
